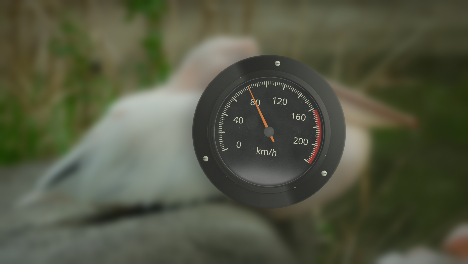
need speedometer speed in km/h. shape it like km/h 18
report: km/h 80
